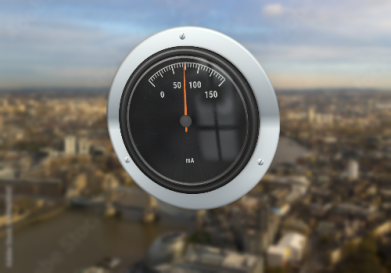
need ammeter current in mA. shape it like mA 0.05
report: mA 75
